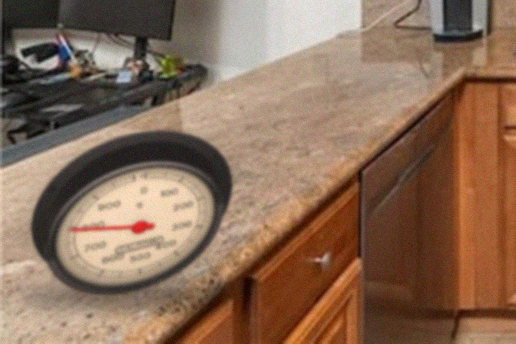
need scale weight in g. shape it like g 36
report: g 800
